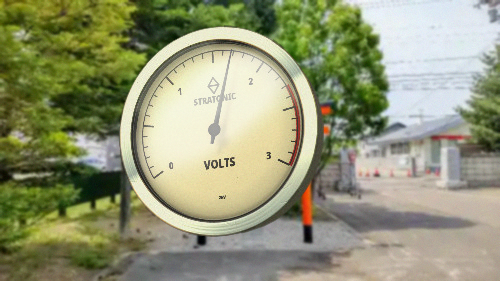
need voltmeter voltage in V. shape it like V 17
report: V 1.7
